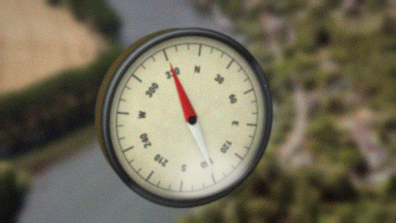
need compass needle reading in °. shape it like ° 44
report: ° 330
